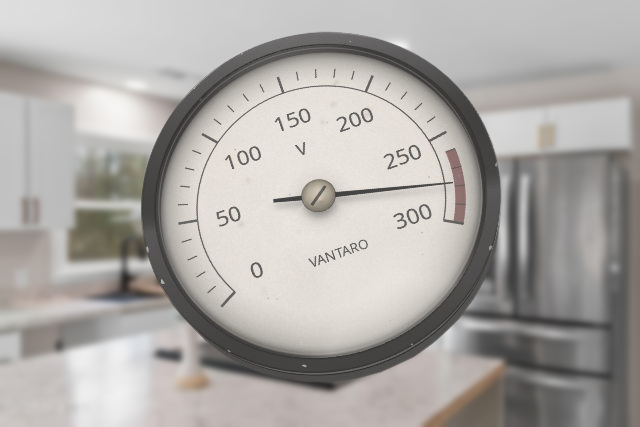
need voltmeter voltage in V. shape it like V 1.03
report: V 280
